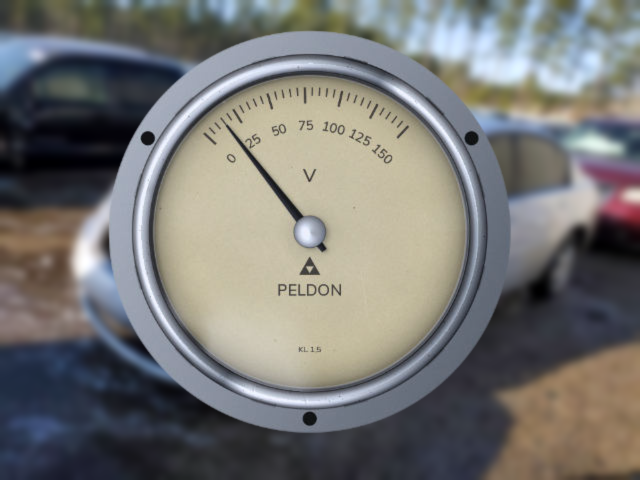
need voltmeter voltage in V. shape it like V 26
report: V 15
